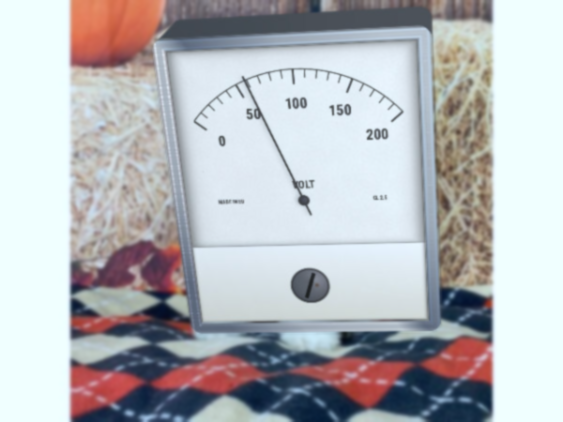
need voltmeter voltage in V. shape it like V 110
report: V 60
